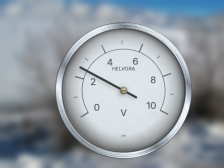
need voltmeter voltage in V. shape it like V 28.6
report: V 2.5
